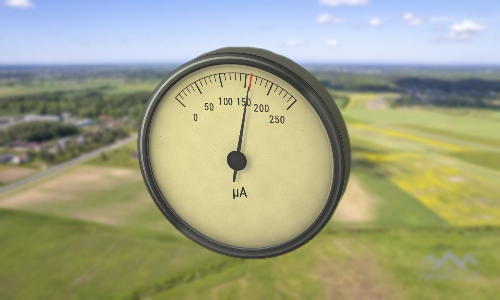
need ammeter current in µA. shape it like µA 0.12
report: µA 160
